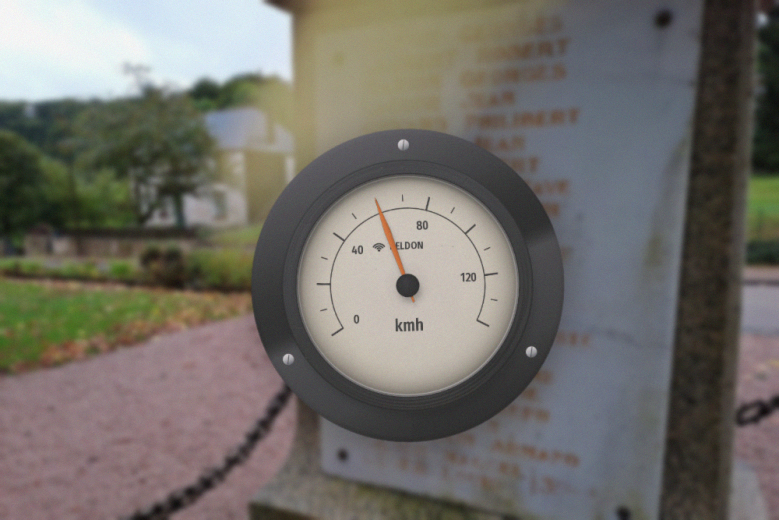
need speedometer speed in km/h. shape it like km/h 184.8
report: km/h 60
